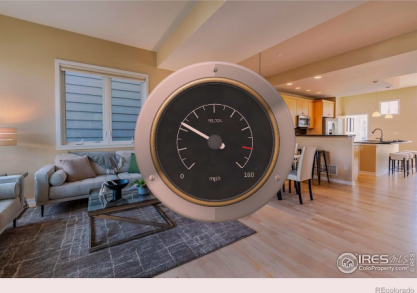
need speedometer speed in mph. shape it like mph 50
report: mph 45
